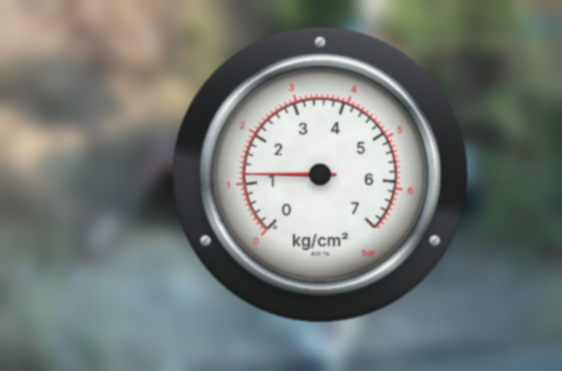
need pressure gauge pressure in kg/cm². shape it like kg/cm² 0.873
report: kg/cm² 1.2
